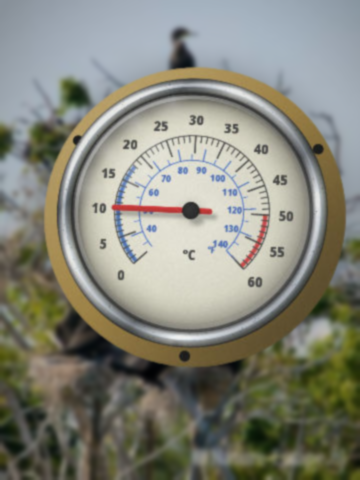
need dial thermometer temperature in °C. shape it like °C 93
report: °C 10
